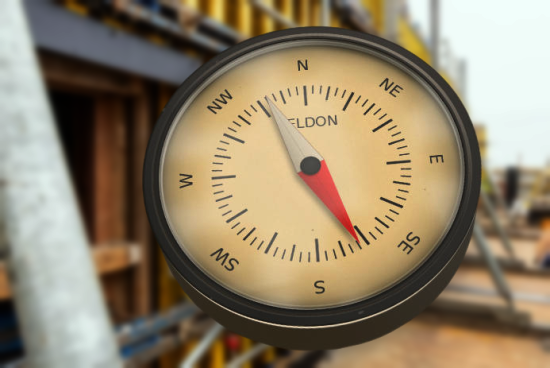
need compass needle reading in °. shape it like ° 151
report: ° 155
